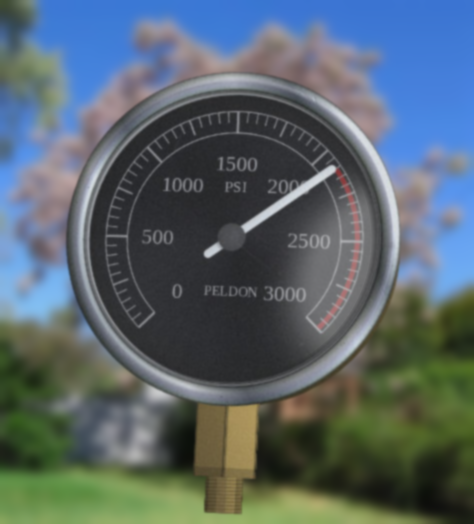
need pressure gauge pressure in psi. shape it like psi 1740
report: psi 2100
